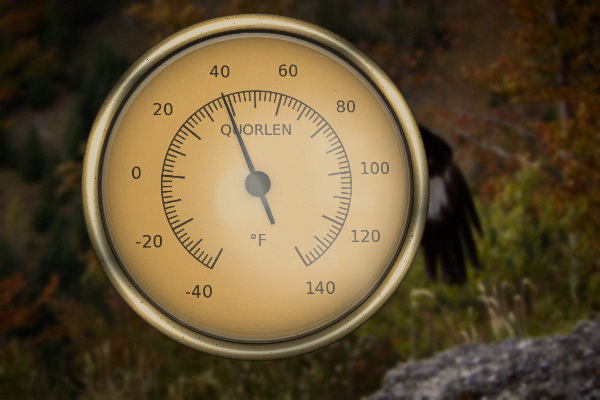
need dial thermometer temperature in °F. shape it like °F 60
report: °F 38
